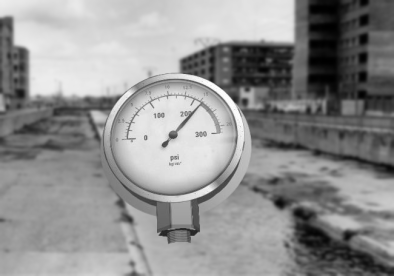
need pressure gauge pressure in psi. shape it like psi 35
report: psi 220
